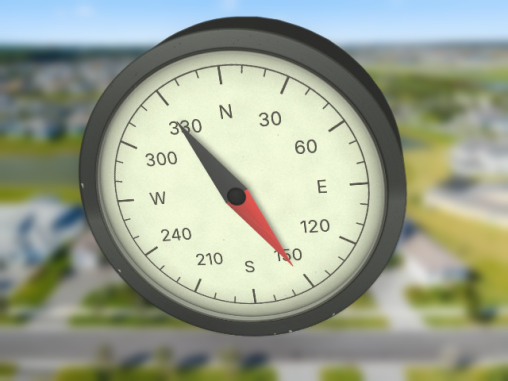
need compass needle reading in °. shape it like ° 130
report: ° 150
